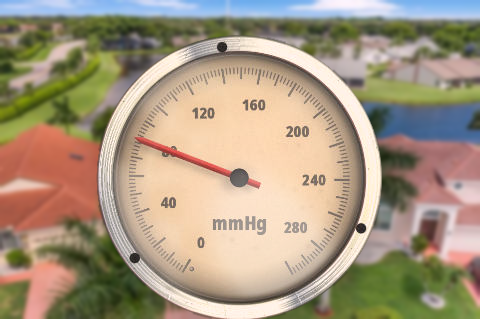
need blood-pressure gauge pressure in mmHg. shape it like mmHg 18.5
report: mmHg 80
